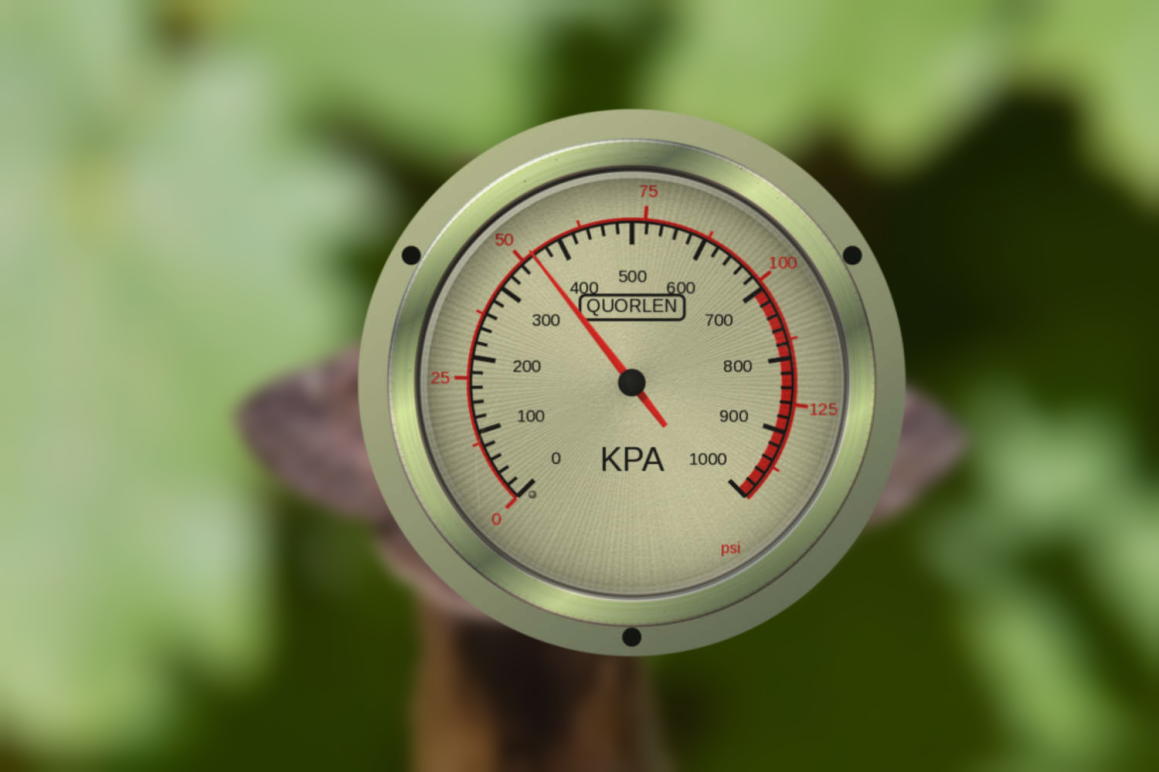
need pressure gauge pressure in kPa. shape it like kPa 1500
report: kPa 360
